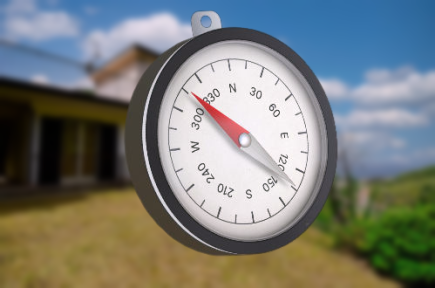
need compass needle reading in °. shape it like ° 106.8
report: ° 315
